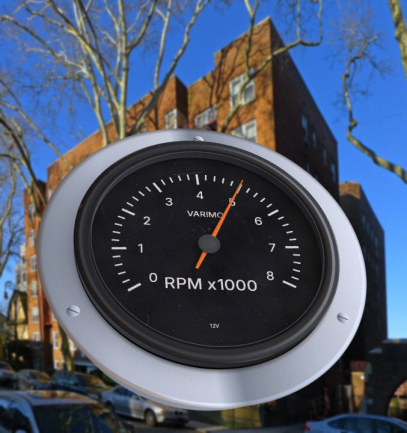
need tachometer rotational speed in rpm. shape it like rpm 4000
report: rpm 5000
